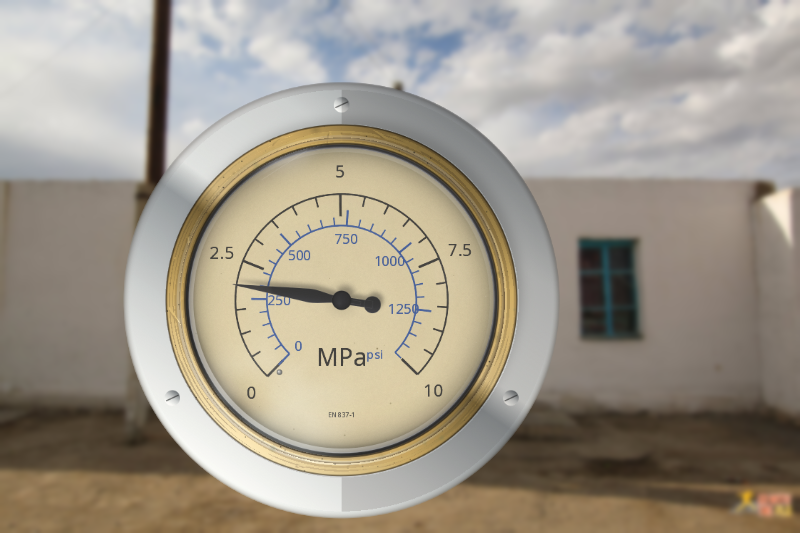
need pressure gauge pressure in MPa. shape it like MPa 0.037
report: MPa 2
